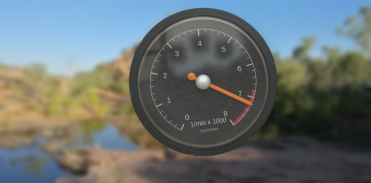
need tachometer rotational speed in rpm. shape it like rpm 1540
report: rpm 7200
